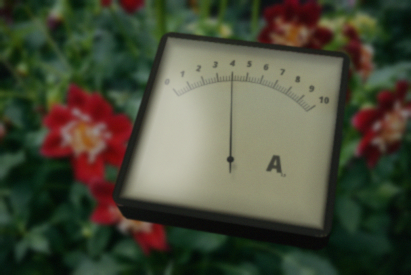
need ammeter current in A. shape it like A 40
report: A 4
